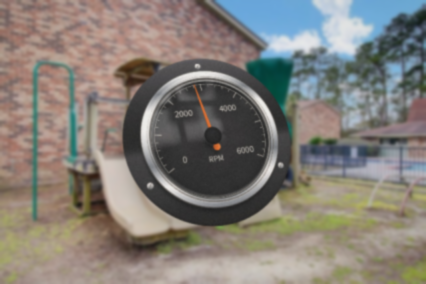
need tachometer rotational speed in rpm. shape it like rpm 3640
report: rpm 2800
